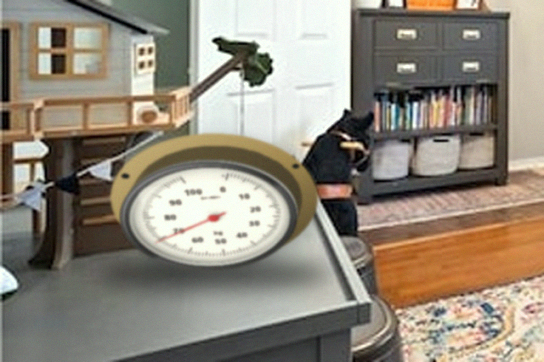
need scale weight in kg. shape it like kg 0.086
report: kg 70
